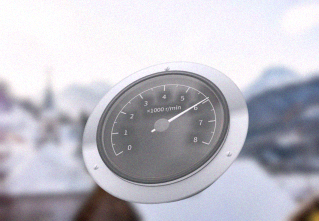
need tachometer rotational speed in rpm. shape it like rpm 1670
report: rpm 6000
